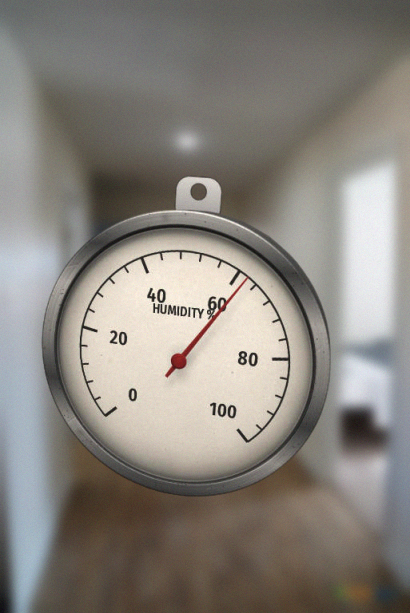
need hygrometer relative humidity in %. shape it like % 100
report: % 62
